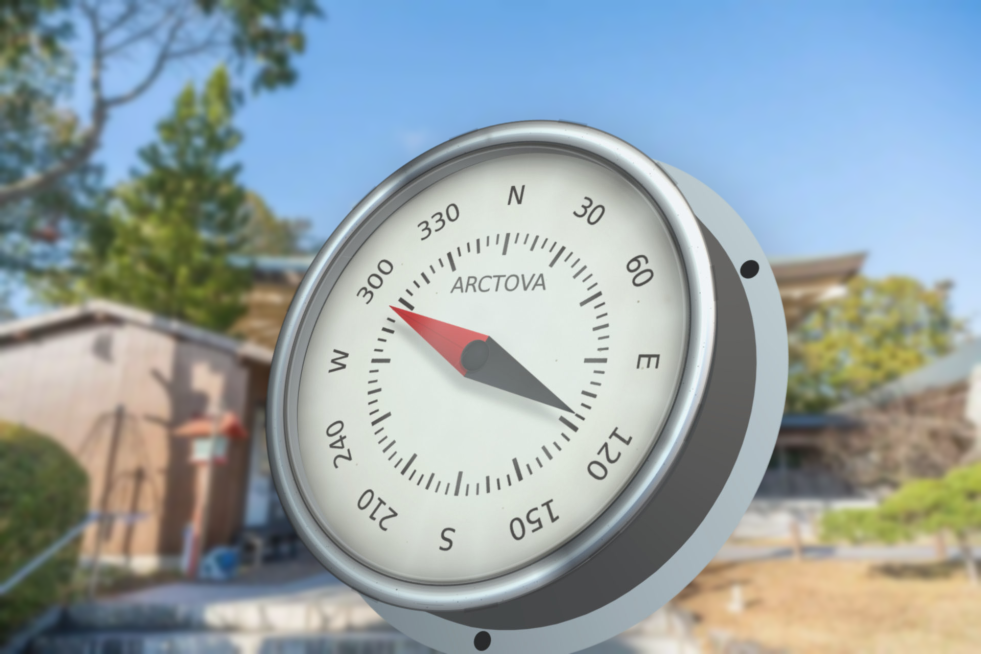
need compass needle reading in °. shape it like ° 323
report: ° 295
